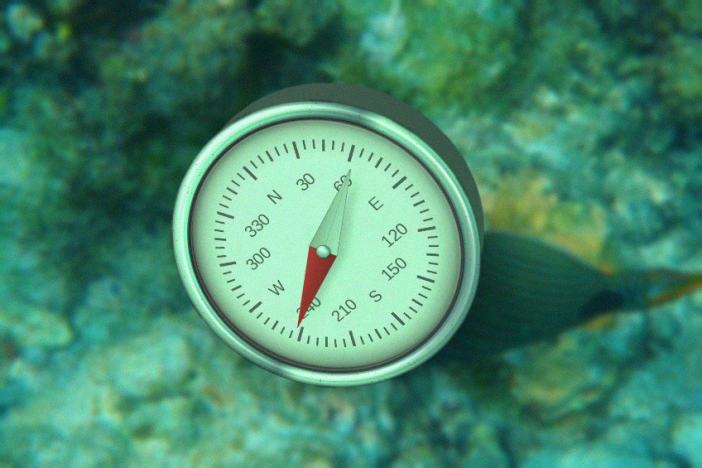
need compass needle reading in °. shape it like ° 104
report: ° 242.5
